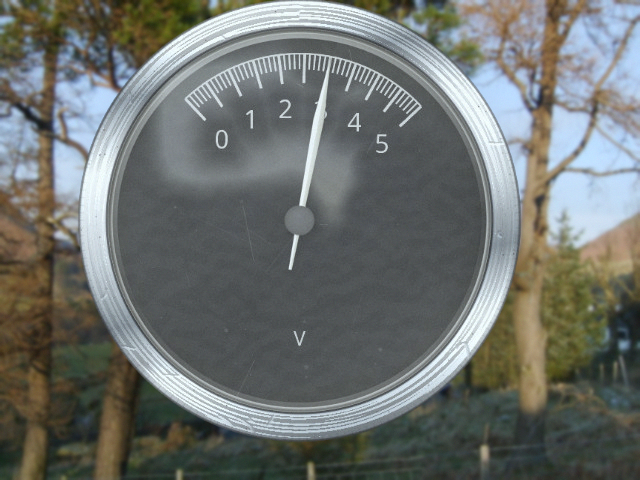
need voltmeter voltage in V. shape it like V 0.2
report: V 3
